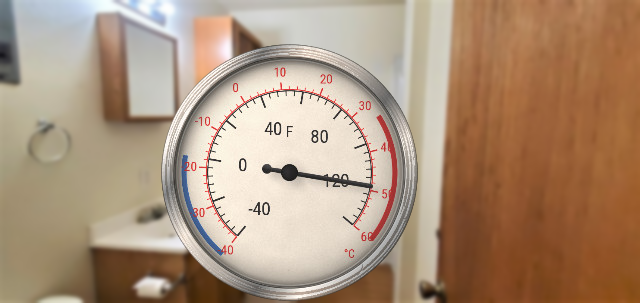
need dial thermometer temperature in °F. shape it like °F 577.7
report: °F 120
